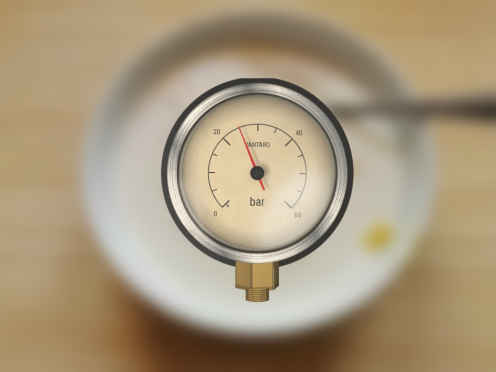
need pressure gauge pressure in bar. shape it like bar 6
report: bar 25
